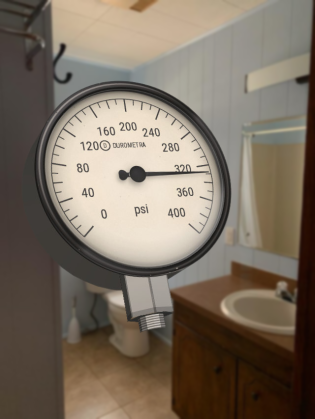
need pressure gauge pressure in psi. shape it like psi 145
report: psi 330
